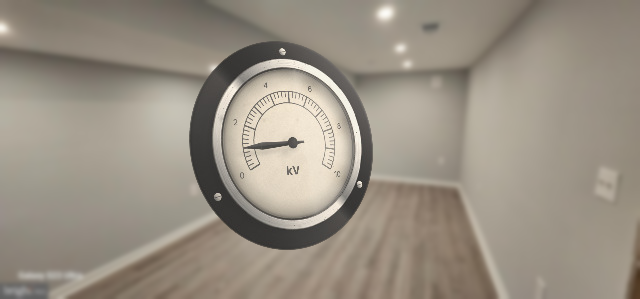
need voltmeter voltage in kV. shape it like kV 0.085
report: kV 1
